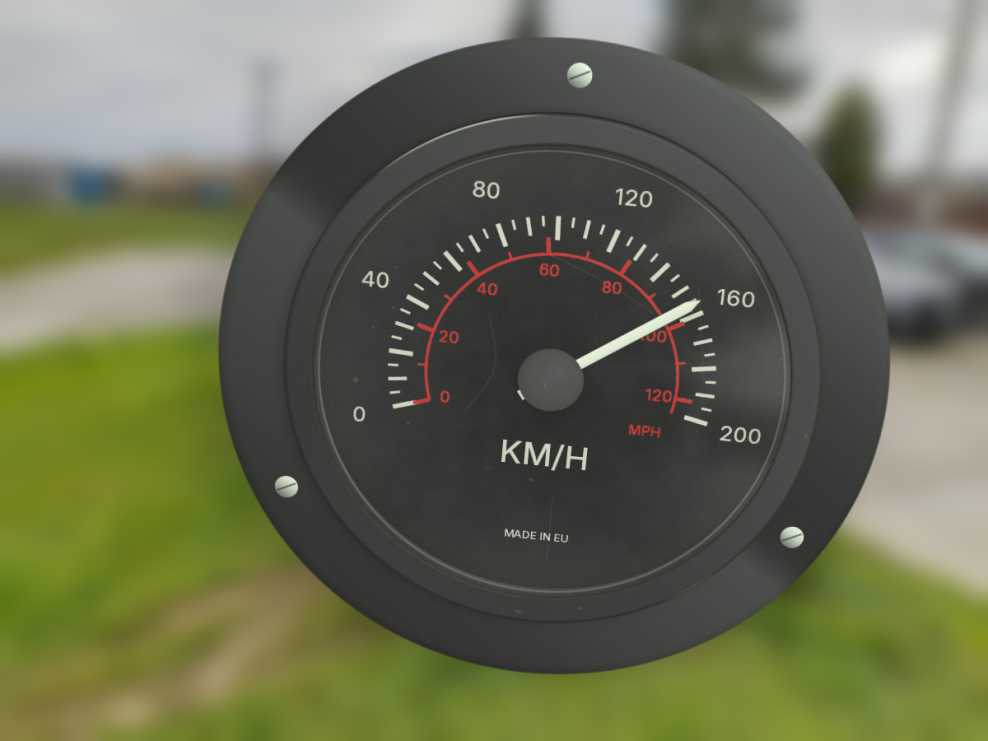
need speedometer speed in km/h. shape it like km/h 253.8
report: km/h 155
